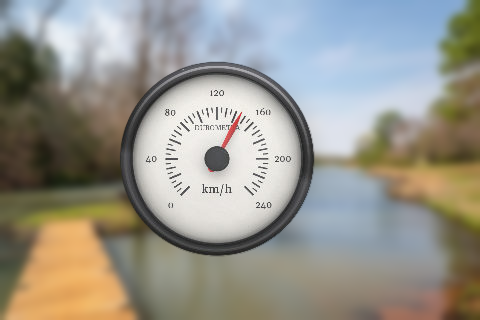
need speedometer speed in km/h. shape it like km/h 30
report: km/h 145
